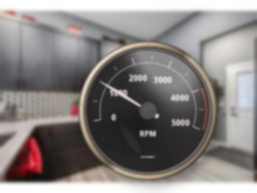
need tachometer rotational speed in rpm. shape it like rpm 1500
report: rpm 1000
